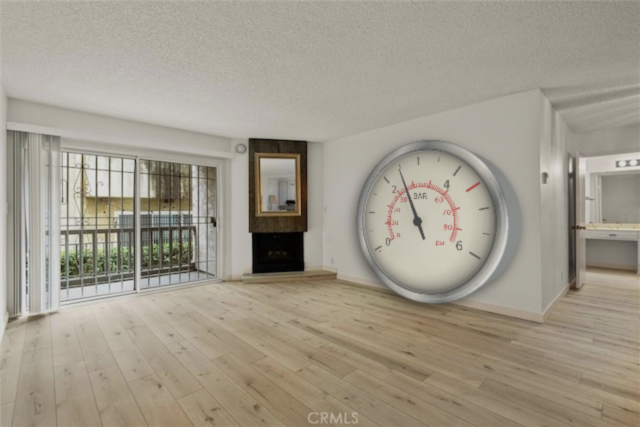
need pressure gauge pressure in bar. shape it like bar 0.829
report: bar 2.5
